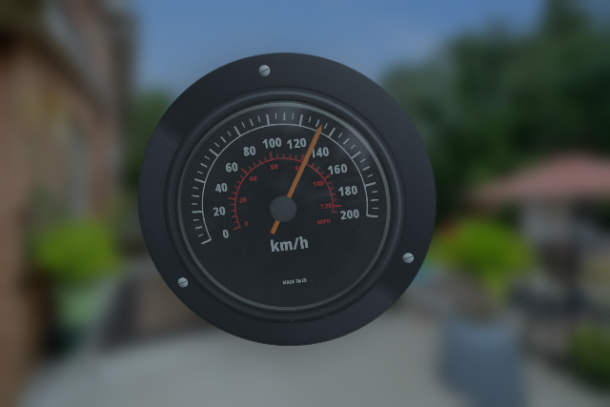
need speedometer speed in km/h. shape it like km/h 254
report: km/h 132.5
